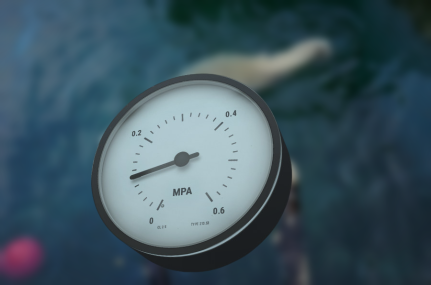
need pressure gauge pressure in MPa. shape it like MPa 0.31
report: MPa 0.1
